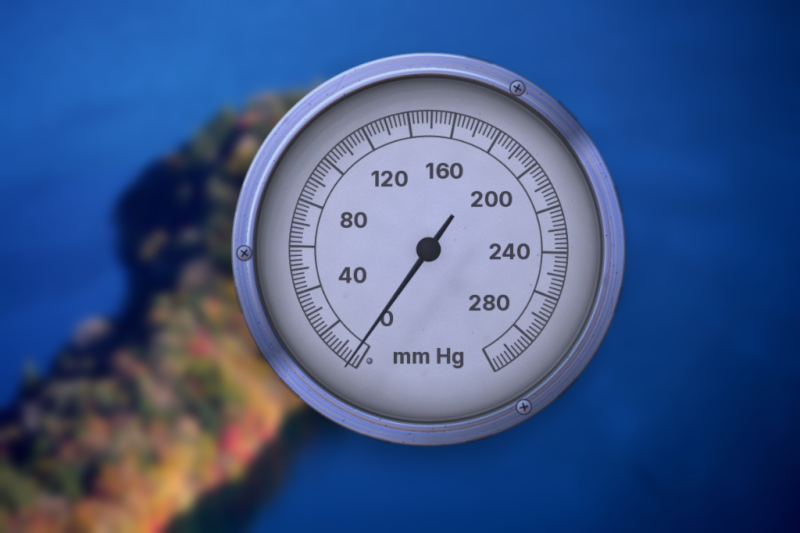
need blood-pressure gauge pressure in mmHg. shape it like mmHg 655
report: mmHg 4
